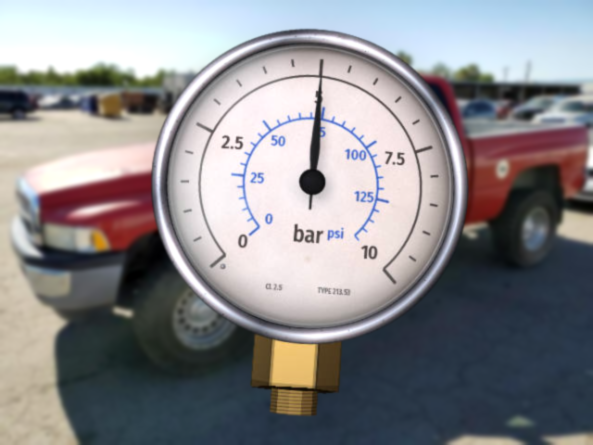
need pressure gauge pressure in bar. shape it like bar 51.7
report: bar 5
